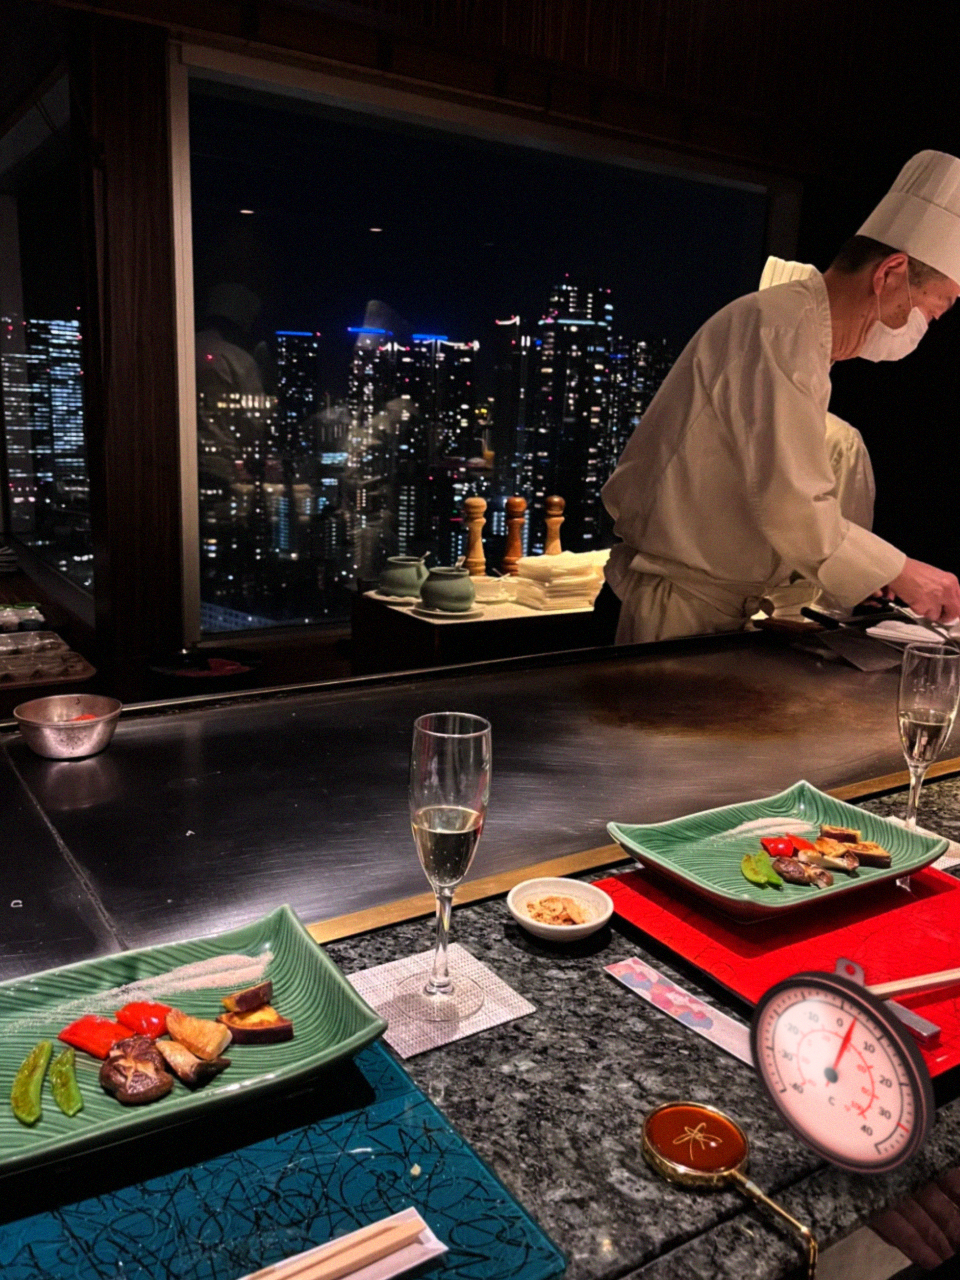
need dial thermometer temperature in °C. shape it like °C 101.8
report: °C 4
